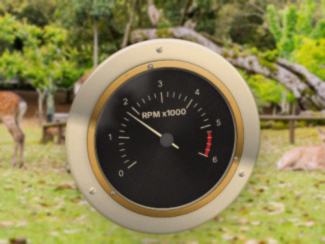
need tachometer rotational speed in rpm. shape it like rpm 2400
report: rpm 1800
